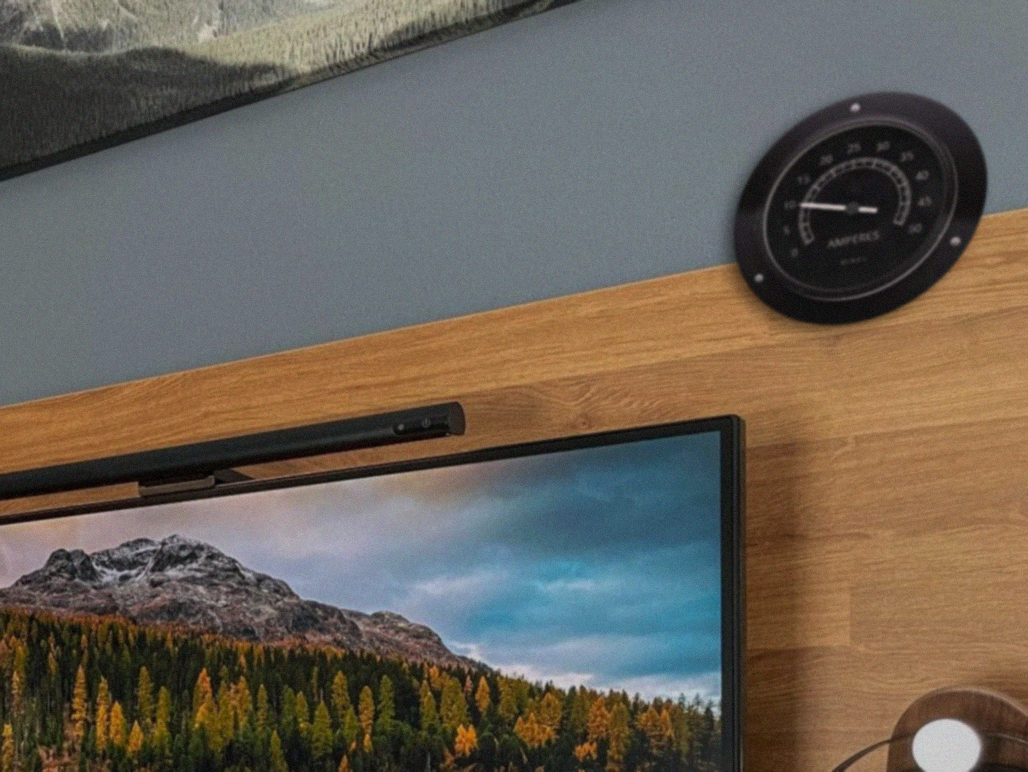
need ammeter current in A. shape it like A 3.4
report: A 10
